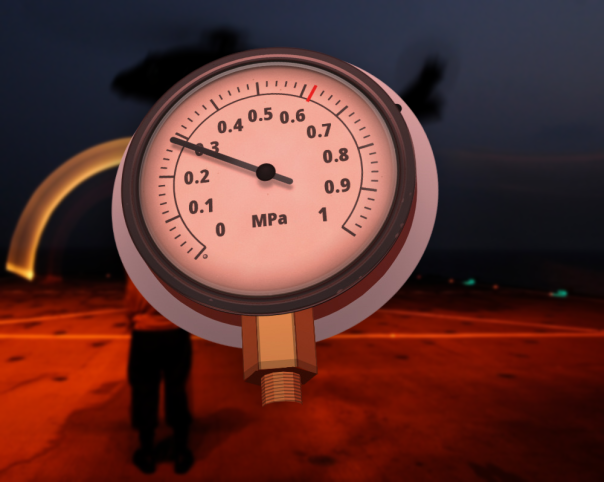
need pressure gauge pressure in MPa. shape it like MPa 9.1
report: MPa 0.28
